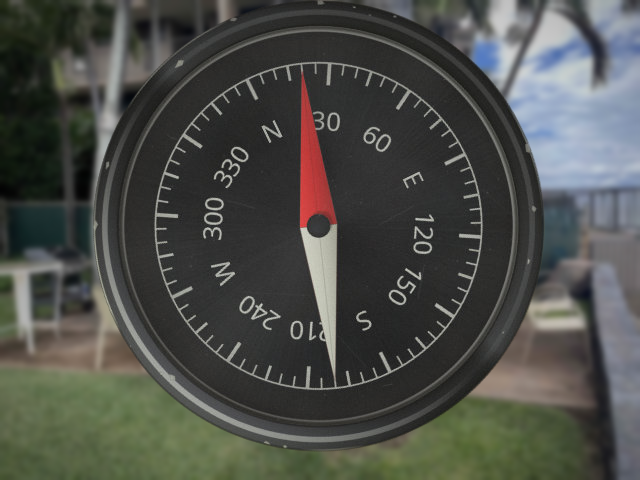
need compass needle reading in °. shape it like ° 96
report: ° 20
